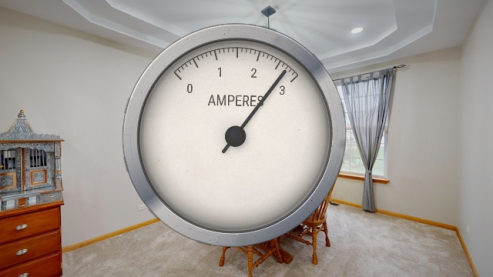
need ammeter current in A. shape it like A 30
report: A 2.7
